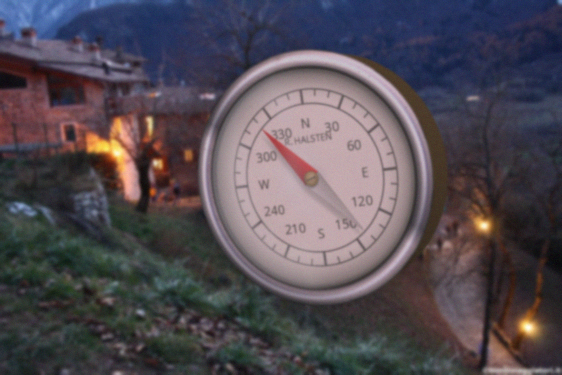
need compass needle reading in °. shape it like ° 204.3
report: ° 320
